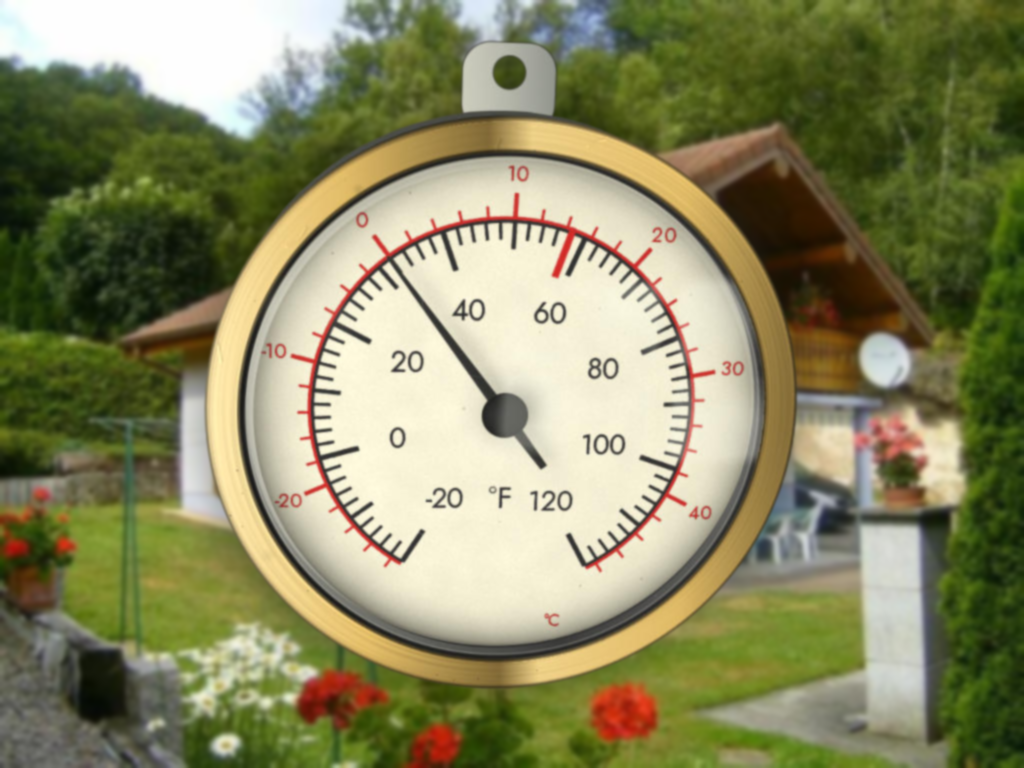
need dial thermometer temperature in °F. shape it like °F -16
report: °F 32
